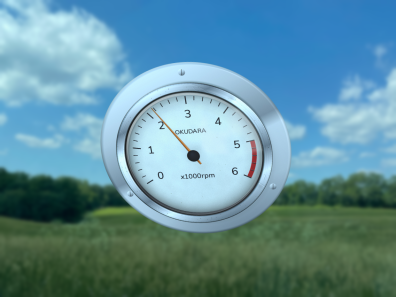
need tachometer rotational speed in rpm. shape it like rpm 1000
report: rpm 2200
